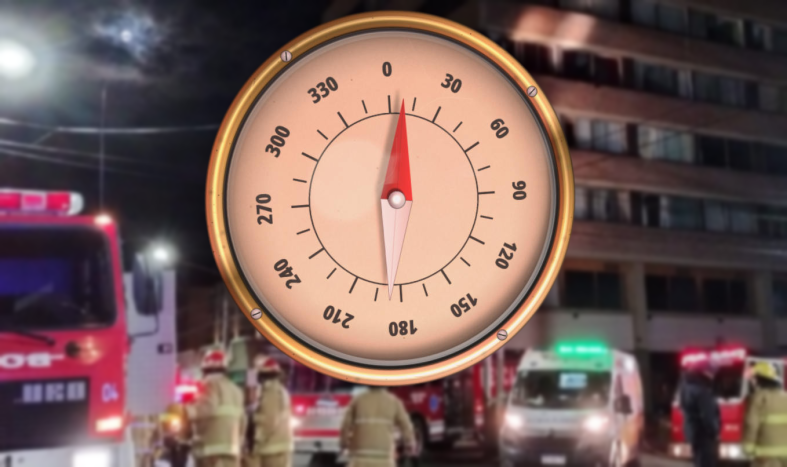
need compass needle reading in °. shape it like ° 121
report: ° 7.5
